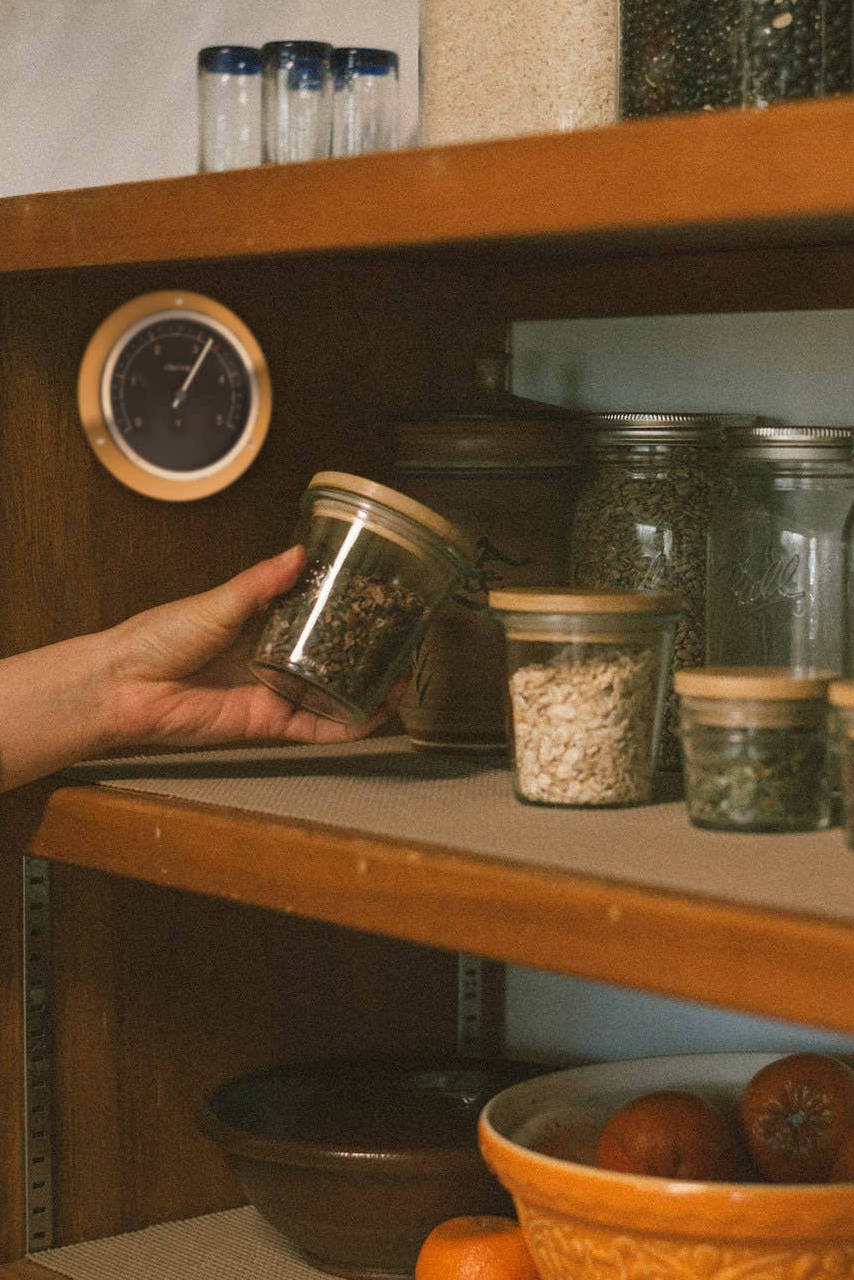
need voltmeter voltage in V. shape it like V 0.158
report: V 3.2
